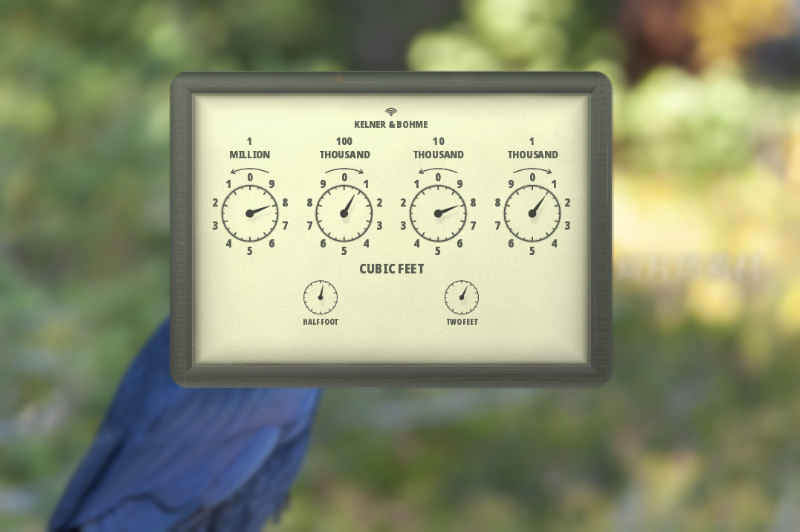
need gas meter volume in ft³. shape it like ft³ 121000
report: ft³ 808100
